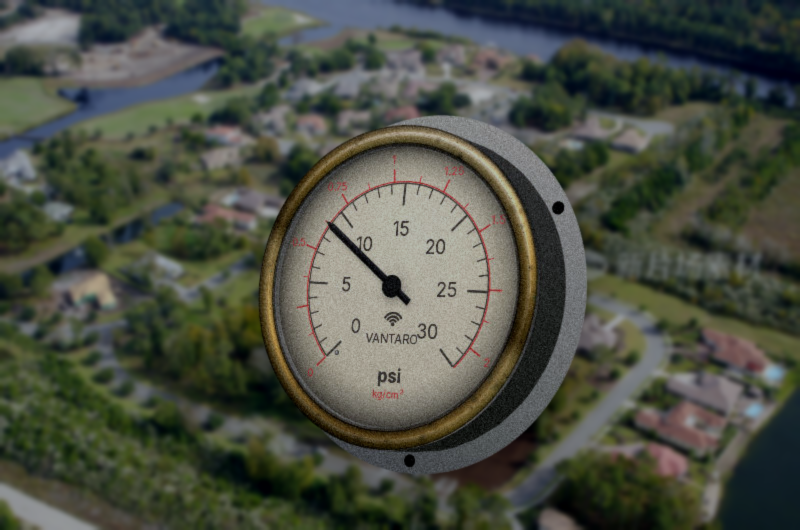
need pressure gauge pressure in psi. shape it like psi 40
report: psi 9
